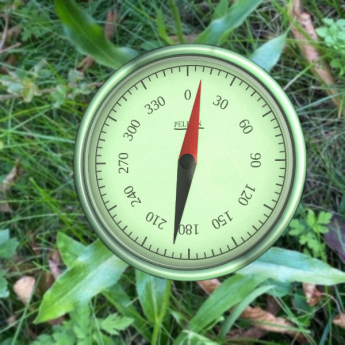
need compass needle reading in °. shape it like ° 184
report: ° 10
